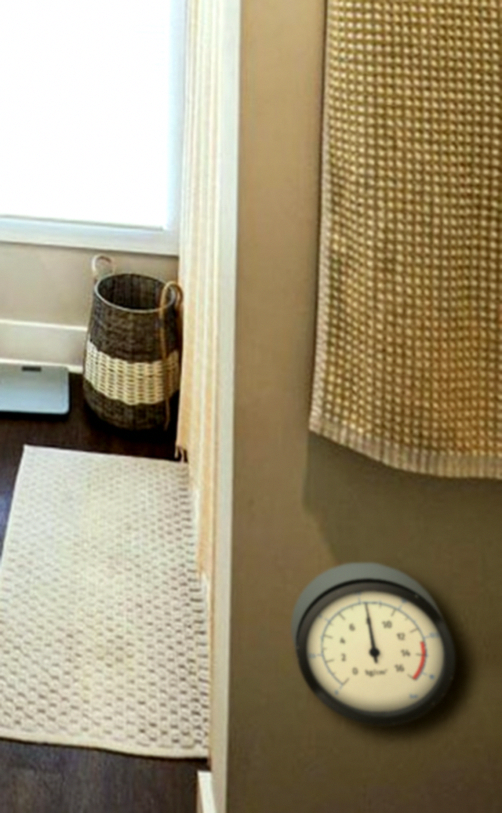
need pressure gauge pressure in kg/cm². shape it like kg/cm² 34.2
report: kg/cm² 8
